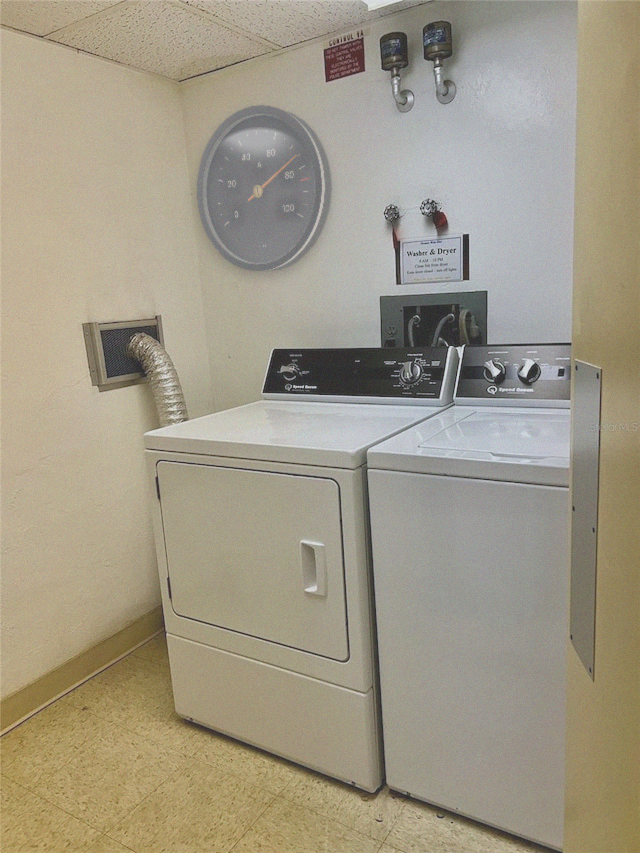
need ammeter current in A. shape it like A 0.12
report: A 75
